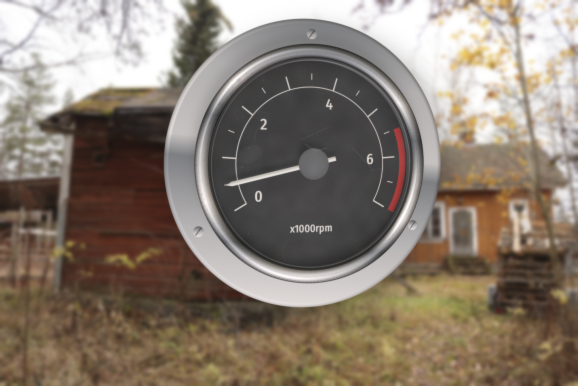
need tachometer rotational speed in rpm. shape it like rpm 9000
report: rpm 500
